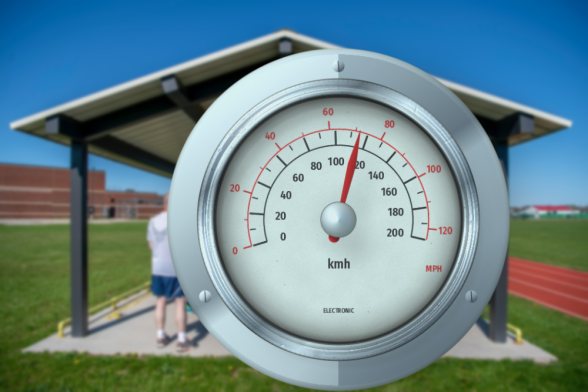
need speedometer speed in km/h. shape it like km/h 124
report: km/h 115
